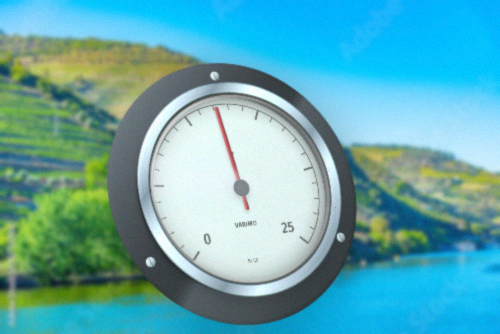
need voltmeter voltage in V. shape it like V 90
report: V 12
